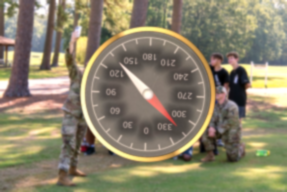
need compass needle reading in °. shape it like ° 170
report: ° 315
